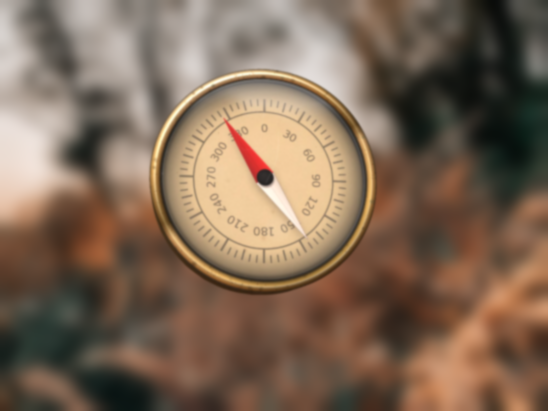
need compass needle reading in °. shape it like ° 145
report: ° 325
